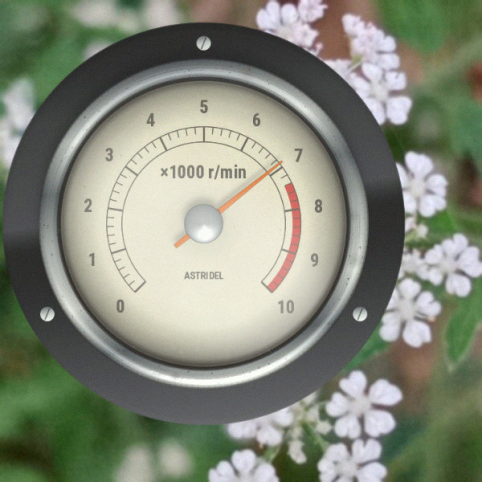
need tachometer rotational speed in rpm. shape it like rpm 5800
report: rpm 6900
